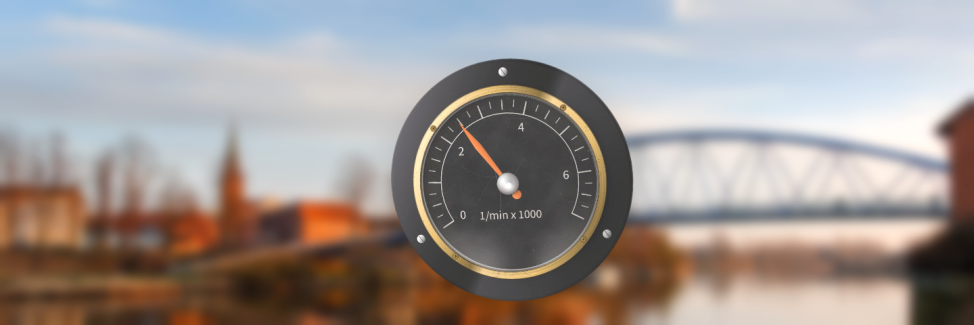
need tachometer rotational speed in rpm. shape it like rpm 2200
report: rpm 2500
